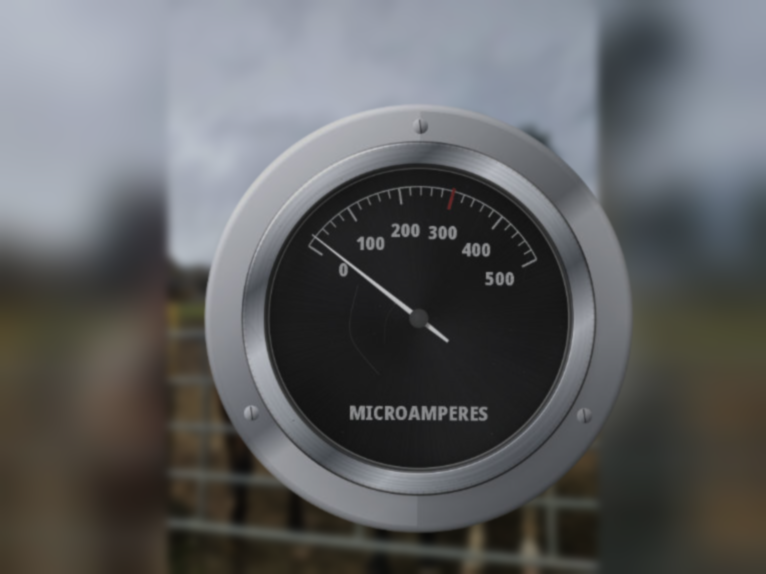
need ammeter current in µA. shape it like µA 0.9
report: µA 20
